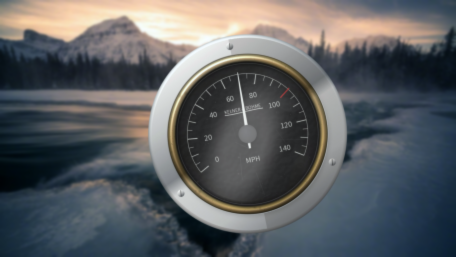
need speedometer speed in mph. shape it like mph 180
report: mph 70
